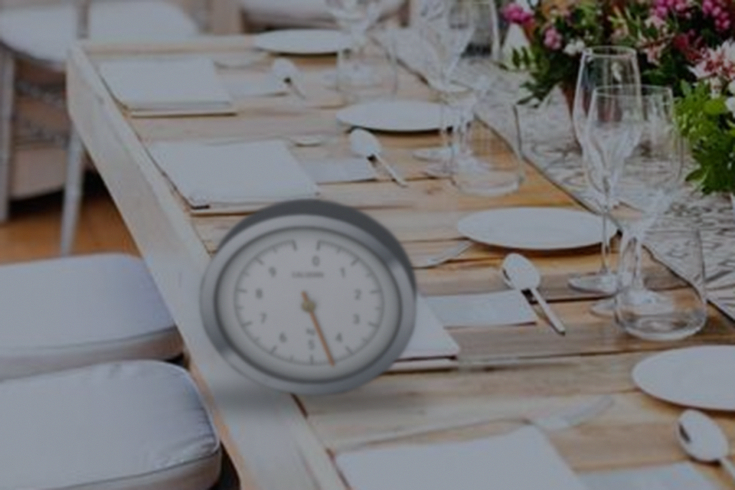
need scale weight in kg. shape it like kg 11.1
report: kg 4.5
